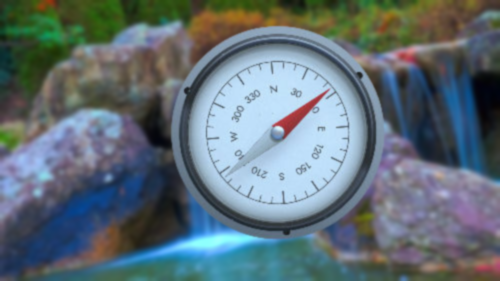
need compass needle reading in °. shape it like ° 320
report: ° 55
